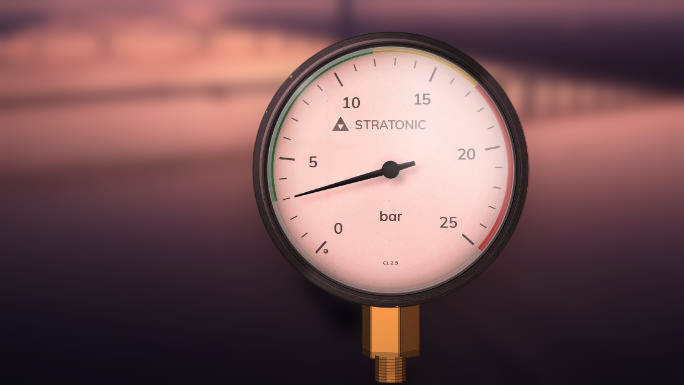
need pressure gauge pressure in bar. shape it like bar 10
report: bar 3
